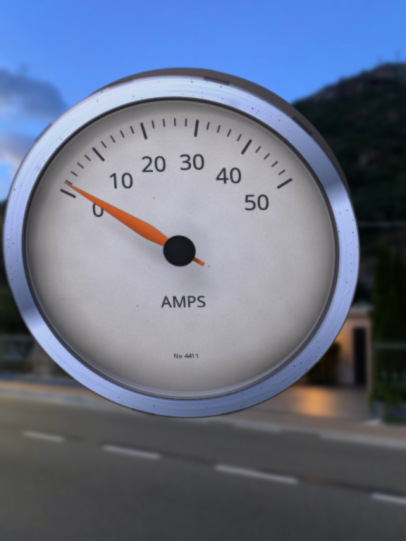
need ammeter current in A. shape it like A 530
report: A 2
